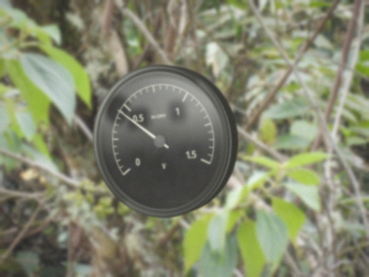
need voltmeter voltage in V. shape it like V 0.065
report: V 0.45
